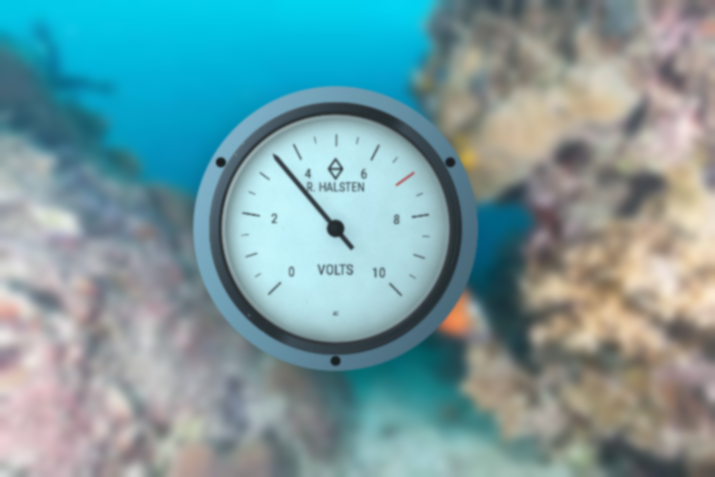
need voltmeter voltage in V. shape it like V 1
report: V 3.5
